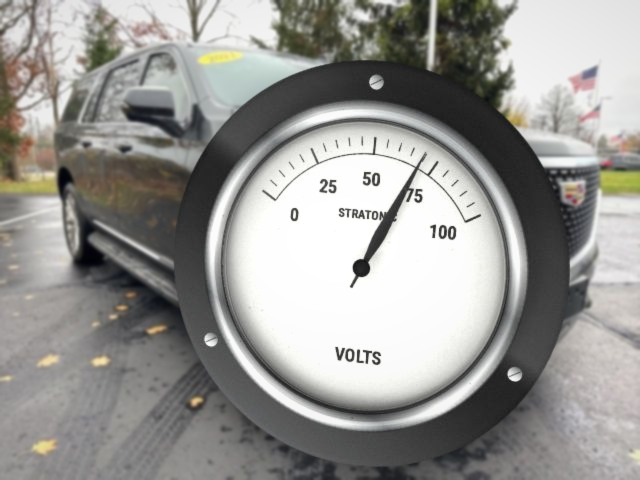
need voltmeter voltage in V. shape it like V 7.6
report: V 70
